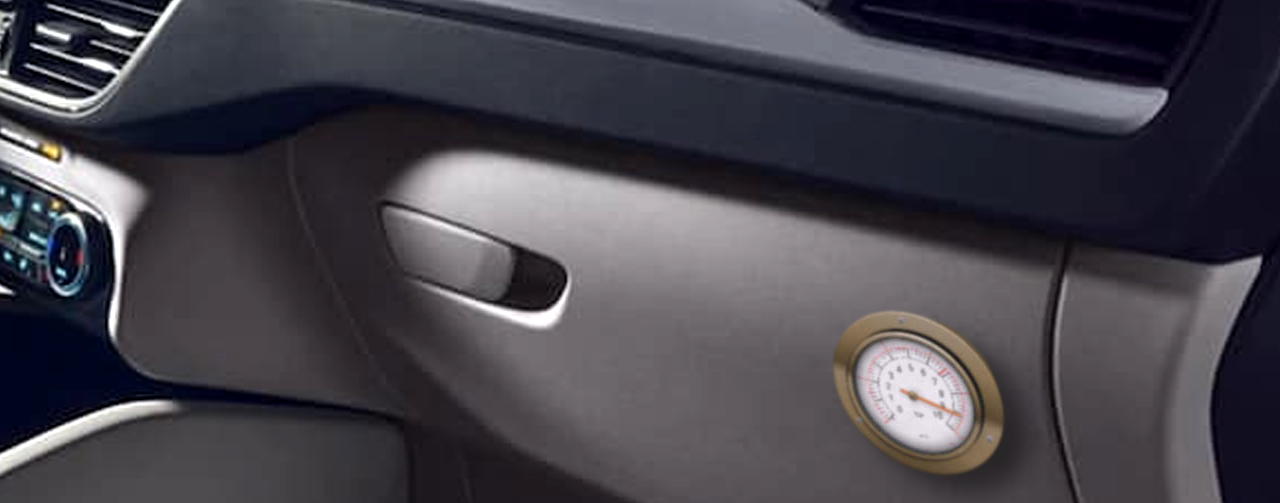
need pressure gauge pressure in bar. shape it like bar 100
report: bar 9
